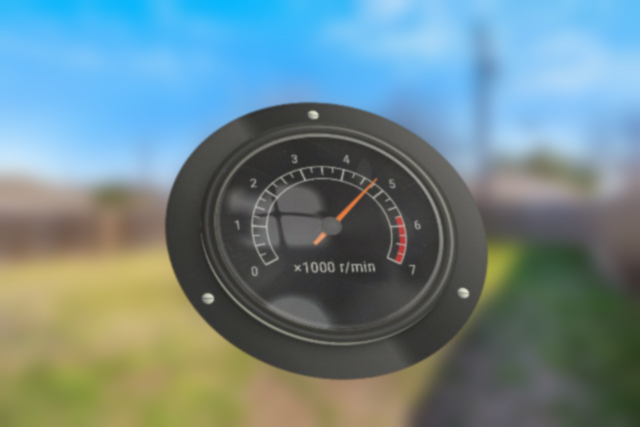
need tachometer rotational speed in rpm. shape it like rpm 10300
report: rpm 4750
